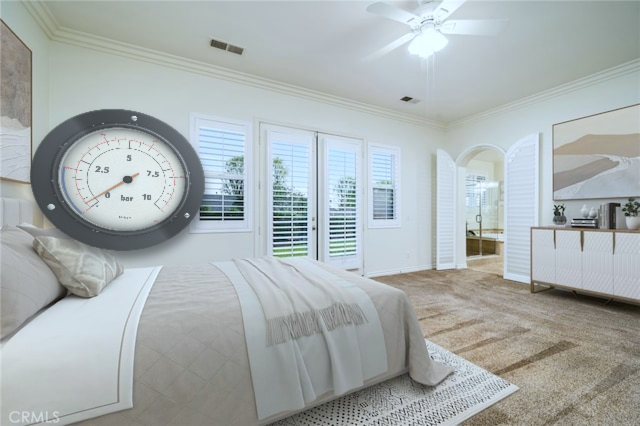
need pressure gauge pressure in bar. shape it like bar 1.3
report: bar 0.25
